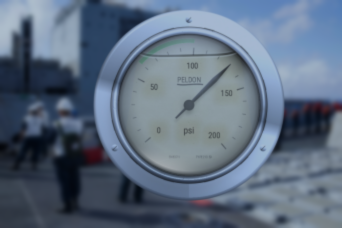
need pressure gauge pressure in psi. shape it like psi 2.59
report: psi 130
